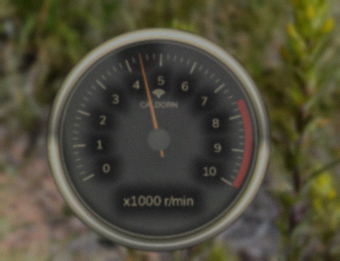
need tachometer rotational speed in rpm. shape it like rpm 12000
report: rpm 4400
